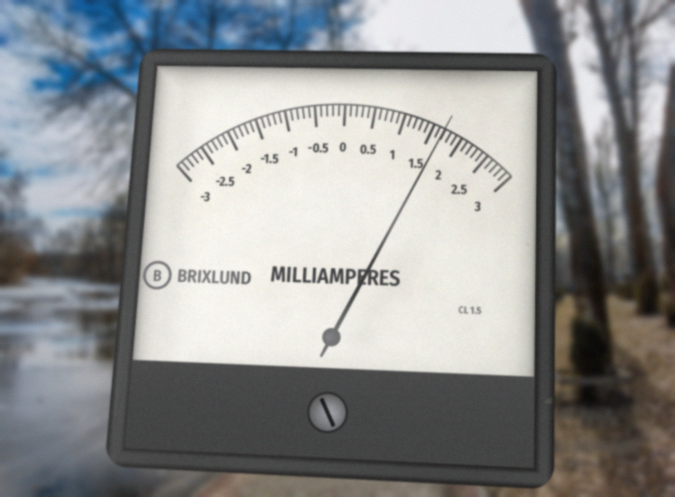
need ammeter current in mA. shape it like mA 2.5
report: mA 1.7
